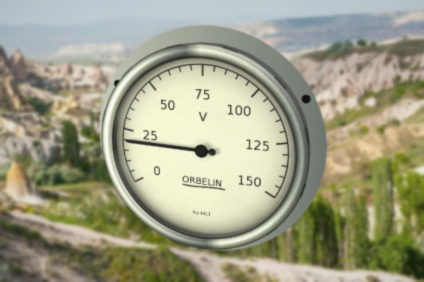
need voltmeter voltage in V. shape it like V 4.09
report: V 20
